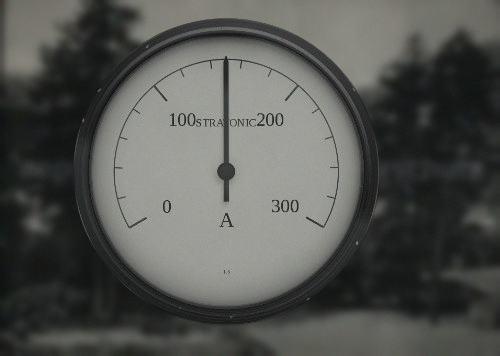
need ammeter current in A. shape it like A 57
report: A 150
